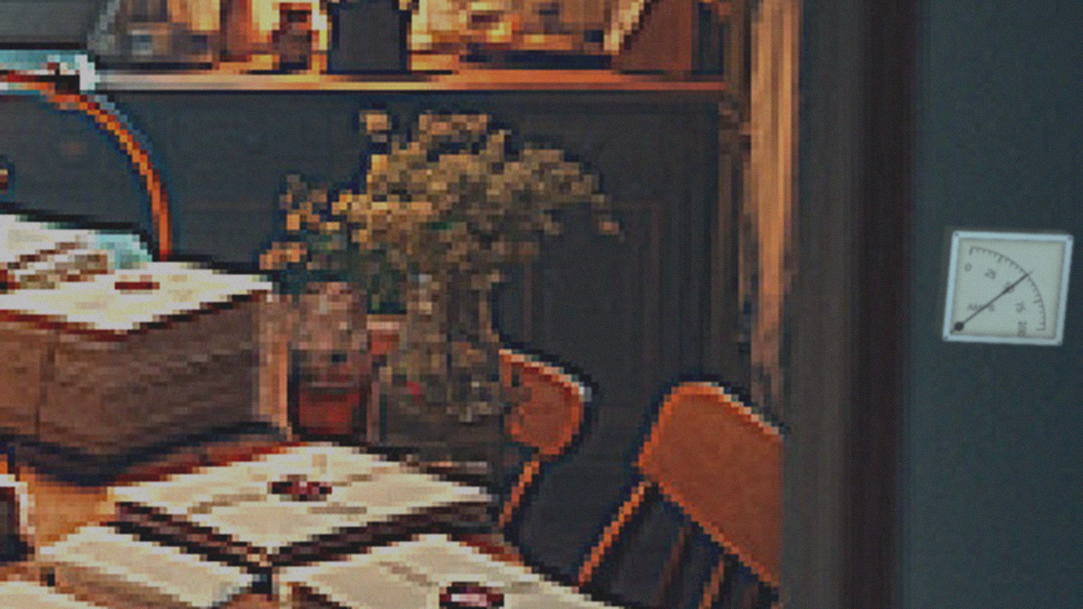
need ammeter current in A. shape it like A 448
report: A 50
